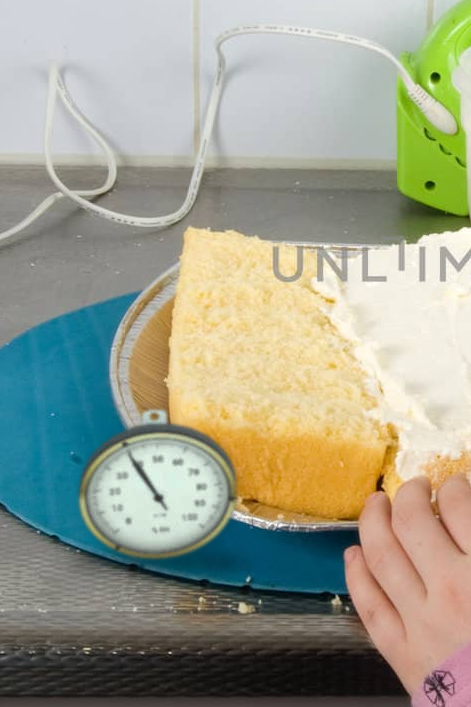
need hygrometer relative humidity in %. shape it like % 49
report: % 40
